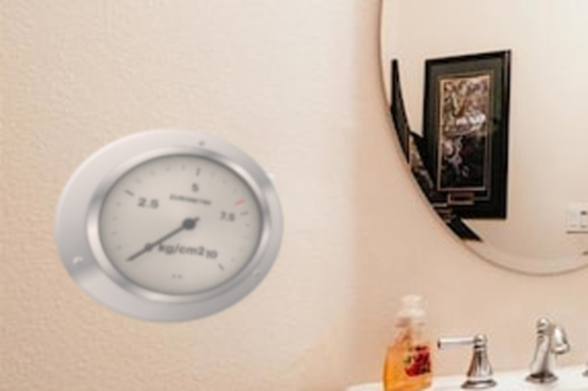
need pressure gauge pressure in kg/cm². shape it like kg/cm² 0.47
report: kg/cm² 0
